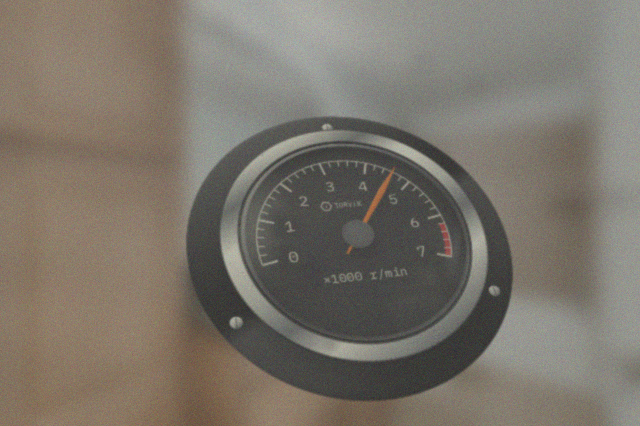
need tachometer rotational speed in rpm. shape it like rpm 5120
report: rpm 4600
